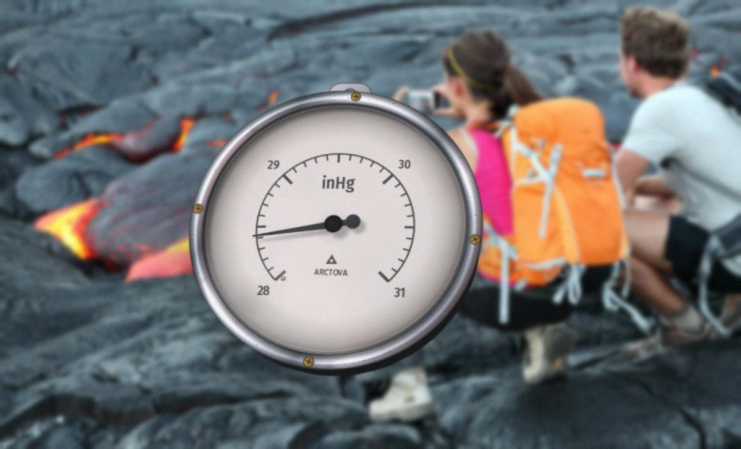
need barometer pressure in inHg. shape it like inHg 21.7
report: inHg 28.4
